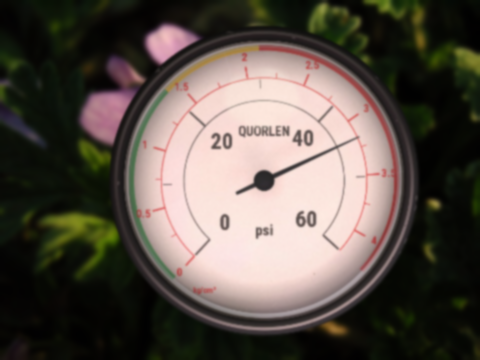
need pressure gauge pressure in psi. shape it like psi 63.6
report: psi 45
